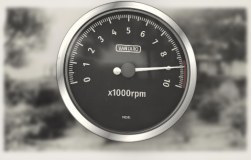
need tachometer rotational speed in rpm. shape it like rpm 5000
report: rpm 9000
